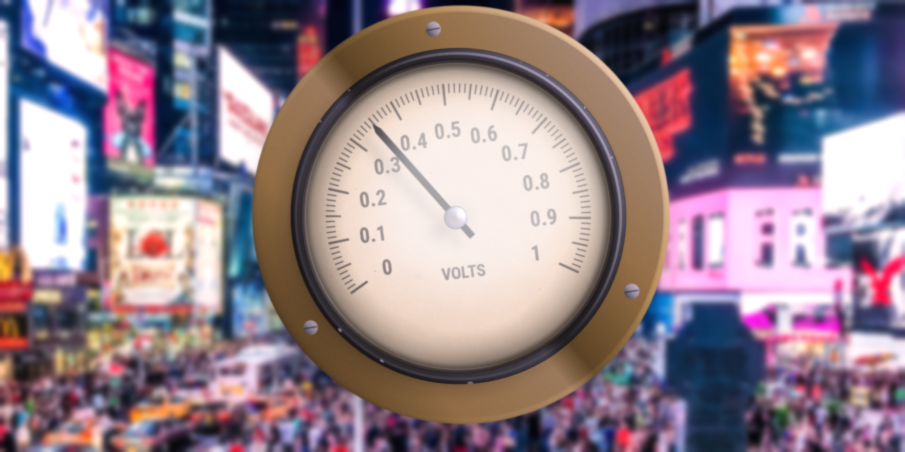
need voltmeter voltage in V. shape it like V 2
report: V 0.35
